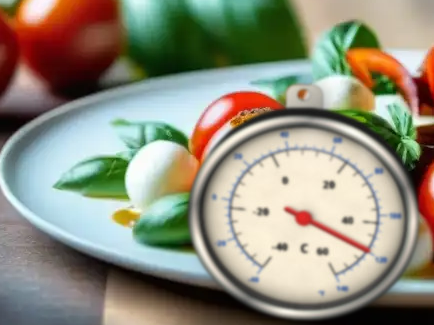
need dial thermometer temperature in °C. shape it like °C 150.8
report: °C 48
